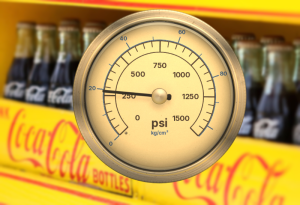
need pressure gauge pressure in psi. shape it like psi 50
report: psi 275
